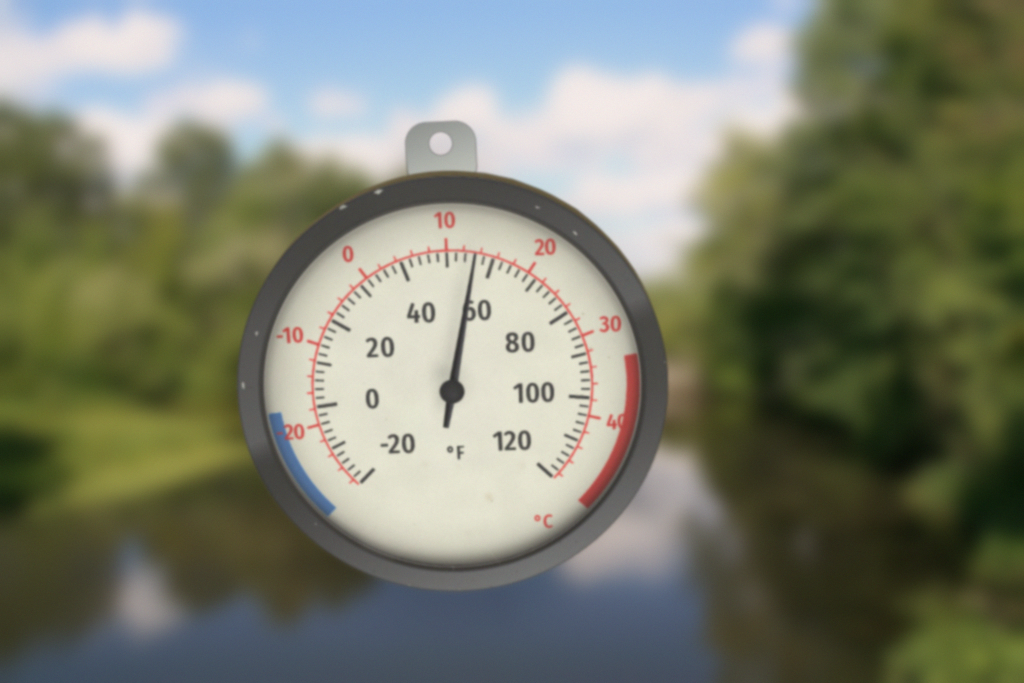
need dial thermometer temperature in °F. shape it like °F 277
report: °F 56
